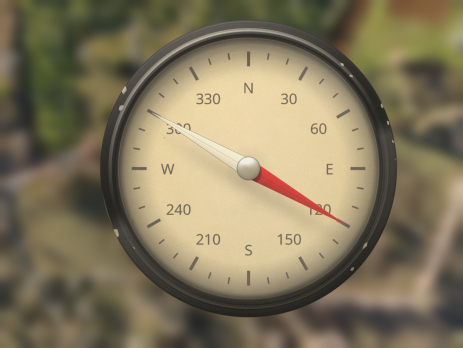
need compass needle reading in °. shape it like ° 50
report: ° 120
